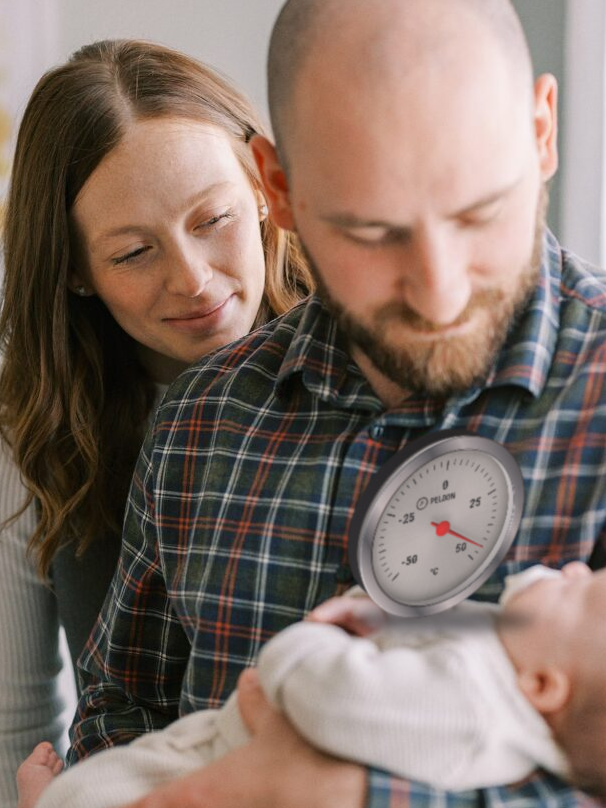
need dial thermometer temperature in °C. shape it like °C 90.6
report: °C 45
